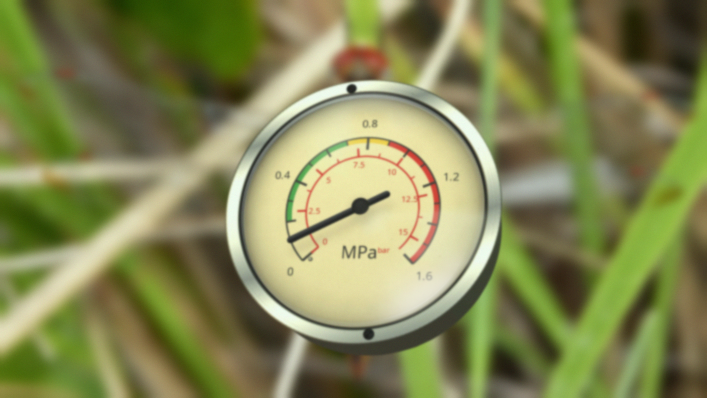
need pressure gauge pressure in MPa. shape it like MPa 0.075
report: MPa 0.1
